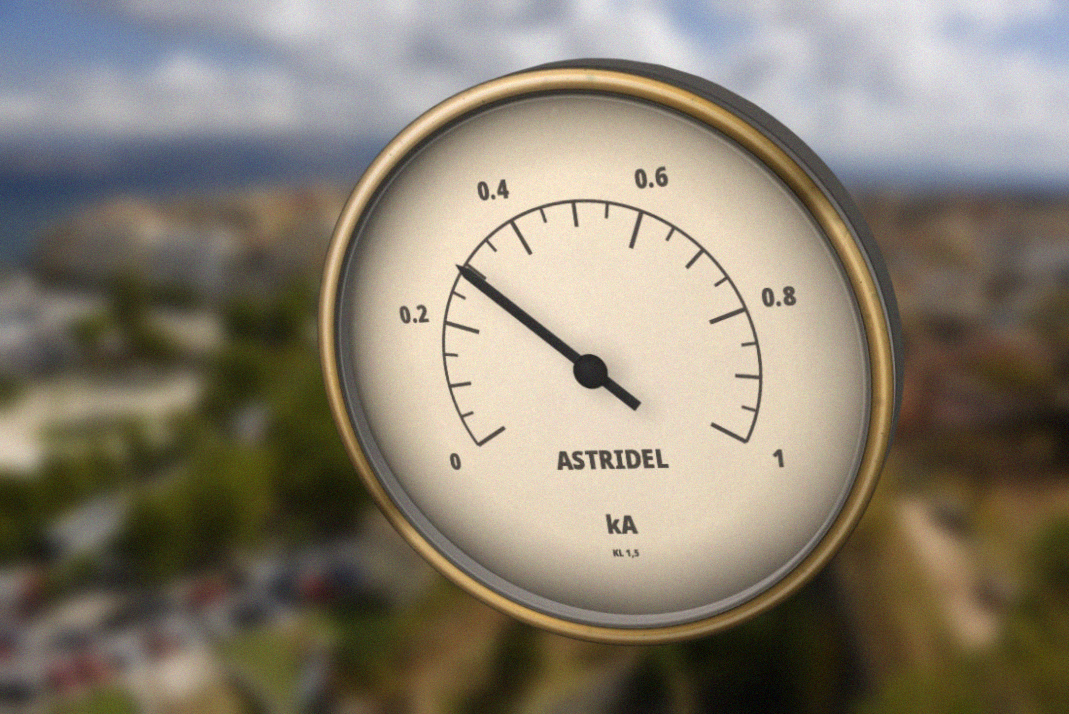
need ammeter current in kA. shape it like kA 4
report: kA 0.3
